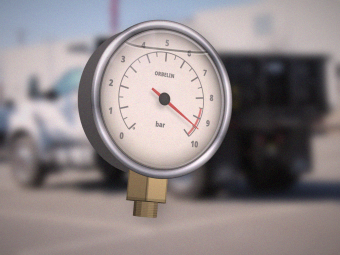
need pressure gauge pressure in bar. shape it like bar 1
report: bar 9.5
